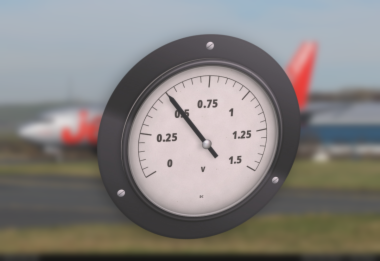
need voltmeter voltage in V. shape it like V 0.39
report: V 0.5
